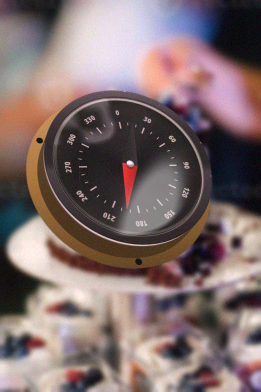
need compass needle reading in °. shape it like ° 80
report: ° 195
